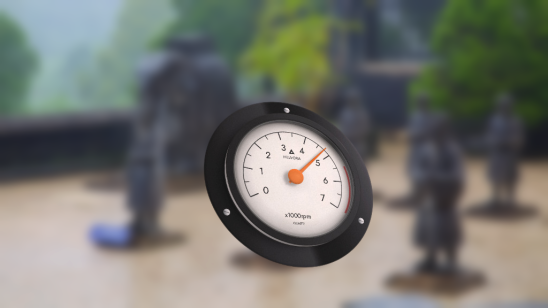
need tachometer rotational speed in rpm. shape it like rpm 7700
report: rpm 4750
